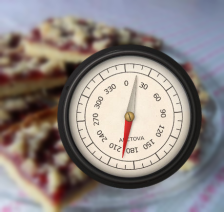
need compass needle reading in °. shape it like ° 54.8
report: ° 195
